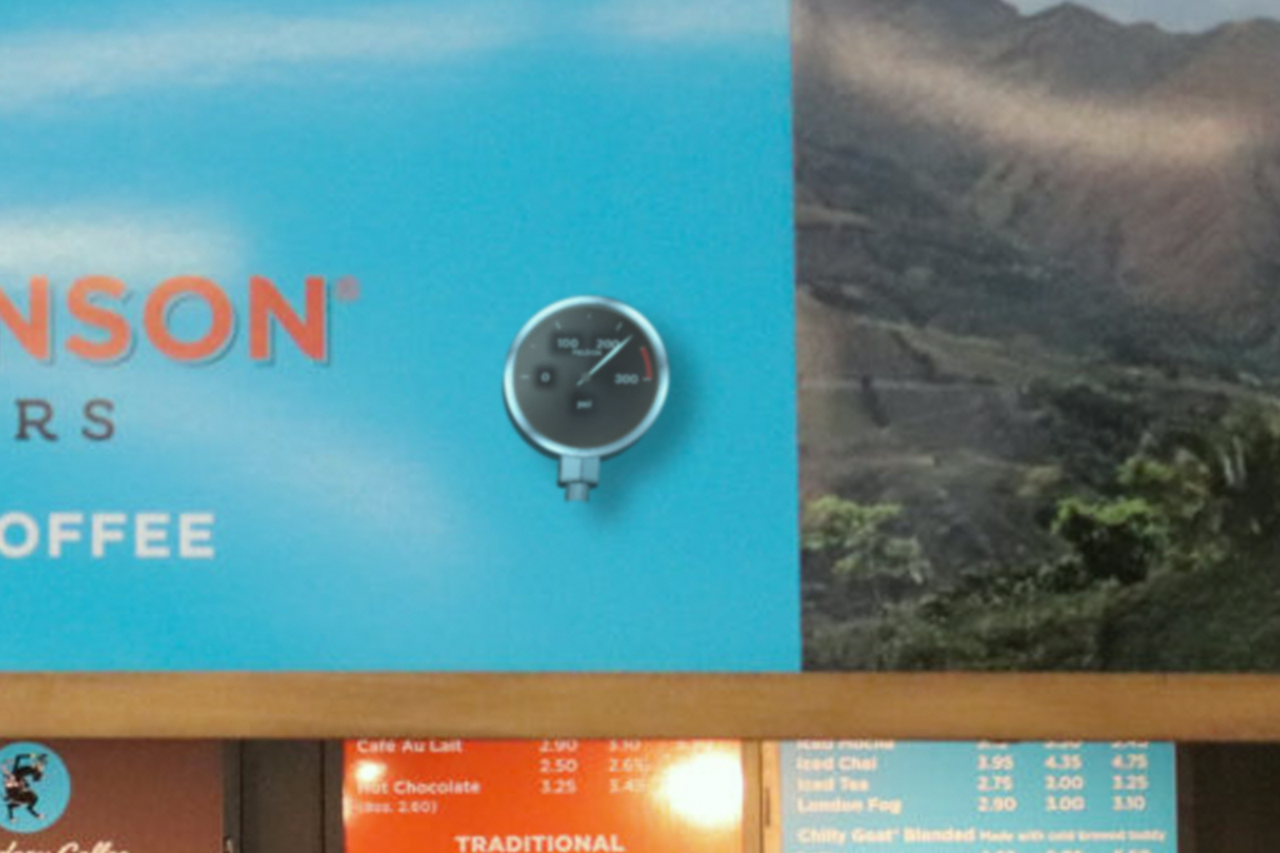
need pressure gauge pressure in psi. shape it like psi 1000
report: psi 225
